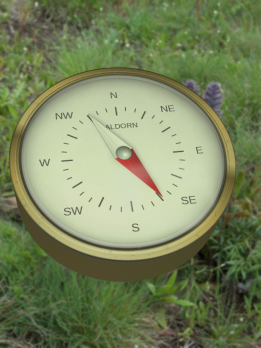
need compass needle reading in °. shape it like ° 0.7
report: ° 150
